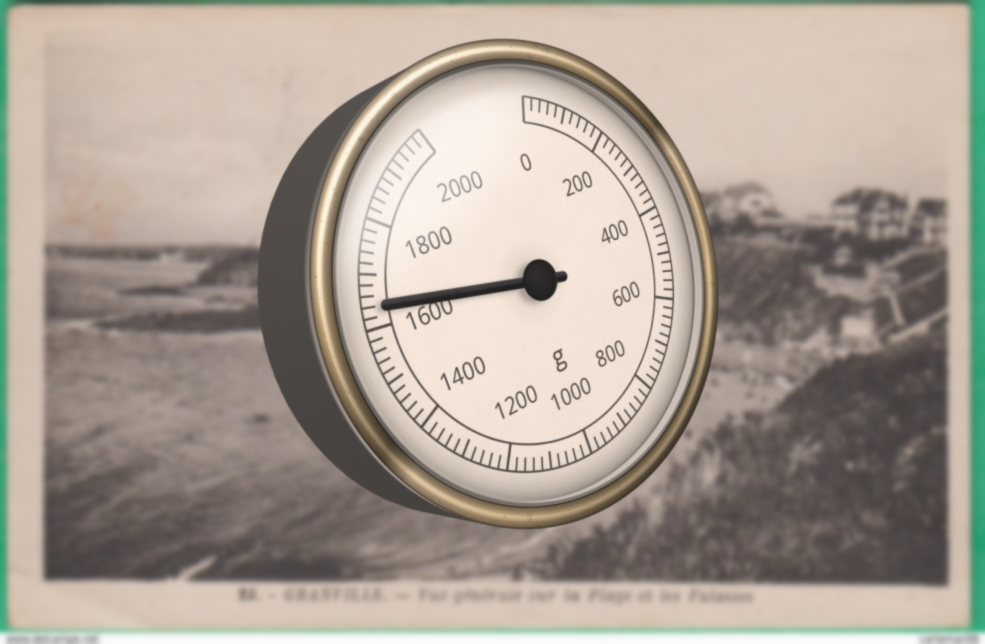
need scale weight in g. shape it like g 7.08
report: g 1640
